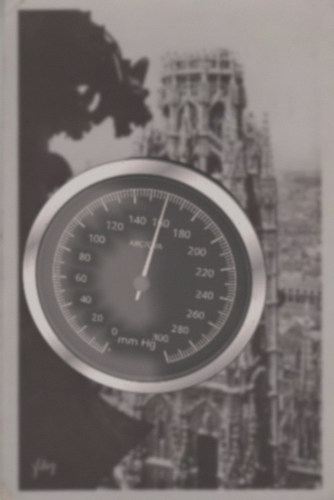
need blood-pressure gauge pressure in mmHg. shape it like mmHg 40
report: mmHg 160
